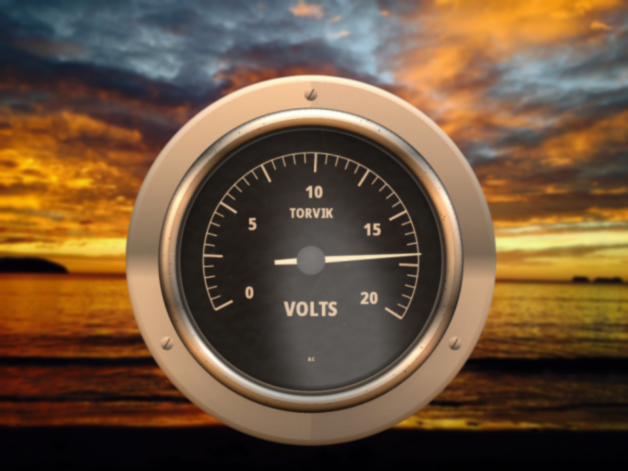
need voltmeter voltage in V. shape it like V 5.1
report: V 17
